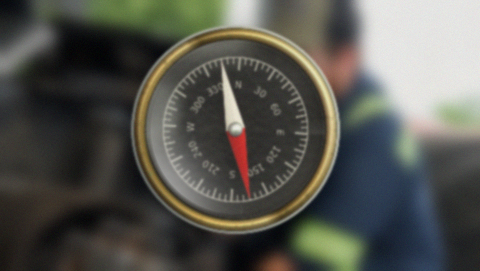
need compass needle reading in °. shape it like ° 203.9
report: ° 165
